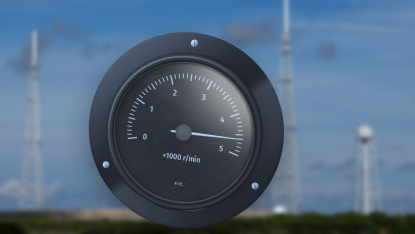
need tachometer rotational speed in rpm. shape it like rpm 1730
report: rpm 4600
